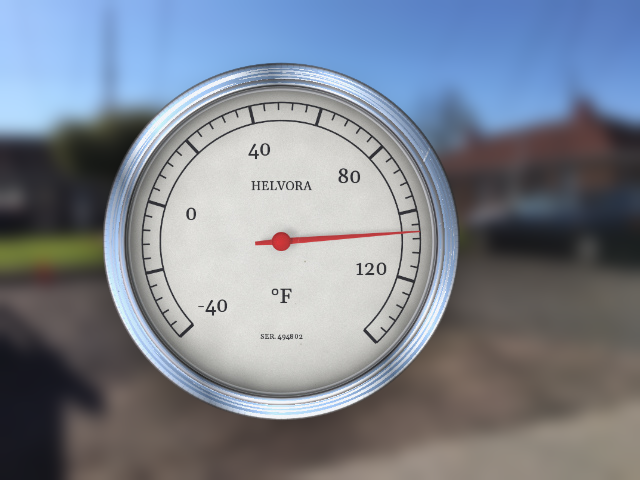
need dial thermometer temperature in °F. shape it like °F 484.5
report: °F 106
